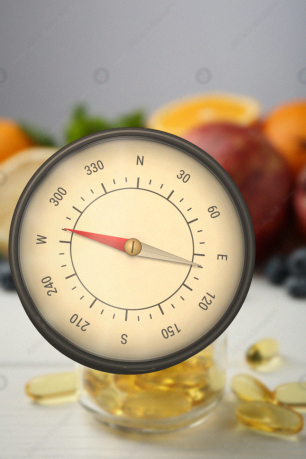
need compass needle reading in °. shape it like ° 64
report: ° 280
